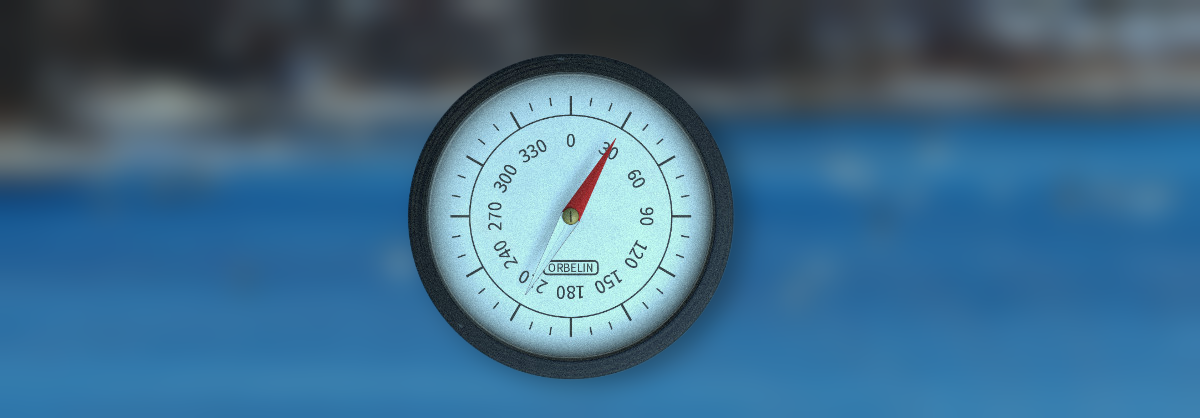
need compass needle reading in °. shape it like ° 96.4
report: ° 30
